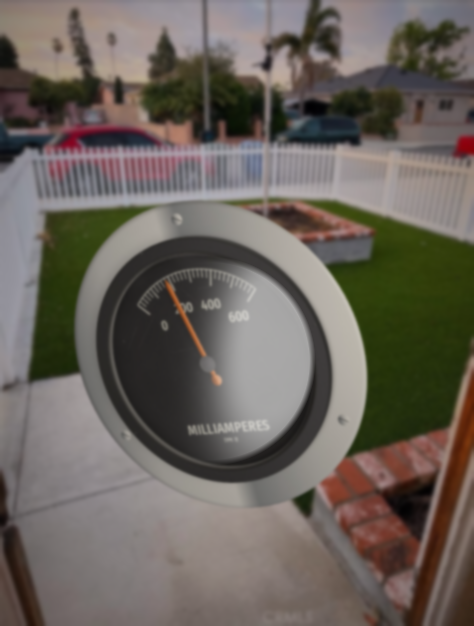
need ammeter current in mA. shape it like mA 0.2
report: mA 200
